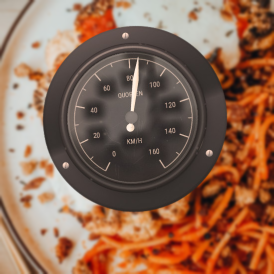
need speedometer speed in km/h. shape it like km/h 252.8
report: km/h 85
